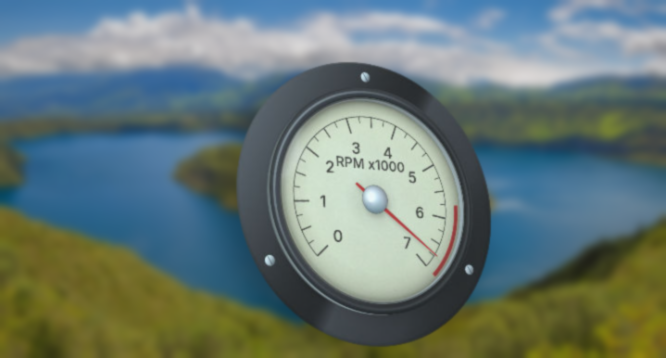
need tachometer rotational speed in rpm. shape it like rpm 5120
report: rpm 6750
